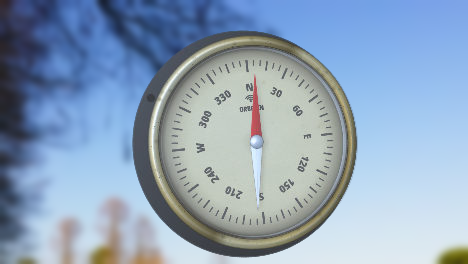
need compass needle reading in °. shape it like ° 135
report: ° 5
